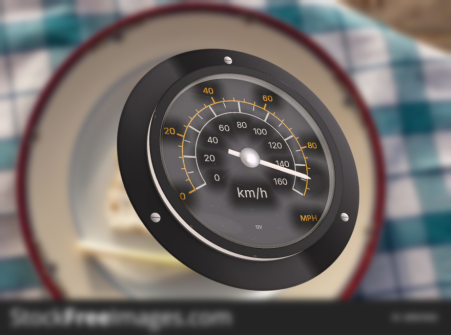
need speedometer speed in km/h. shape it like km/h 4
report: km/h 150
